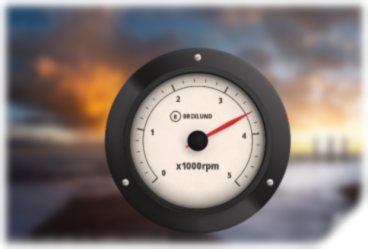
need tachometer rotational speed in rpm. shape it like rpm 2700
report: rpm 3600
